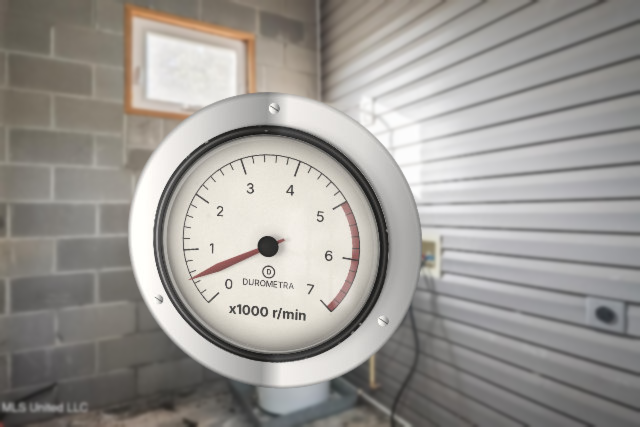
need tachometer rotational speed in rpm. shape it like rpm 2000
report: rpm 500
